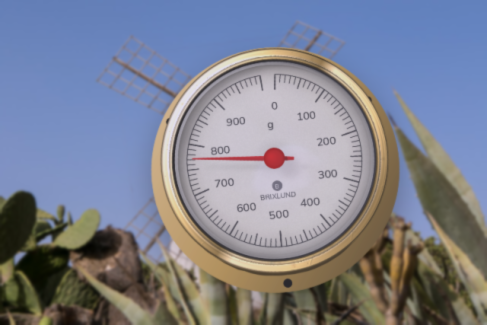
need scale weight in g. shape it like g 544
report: g 770
